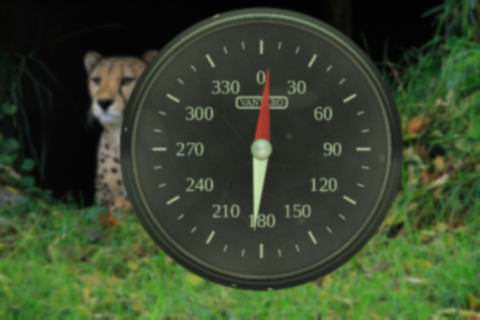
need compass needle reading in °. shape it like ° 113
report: ° 5
